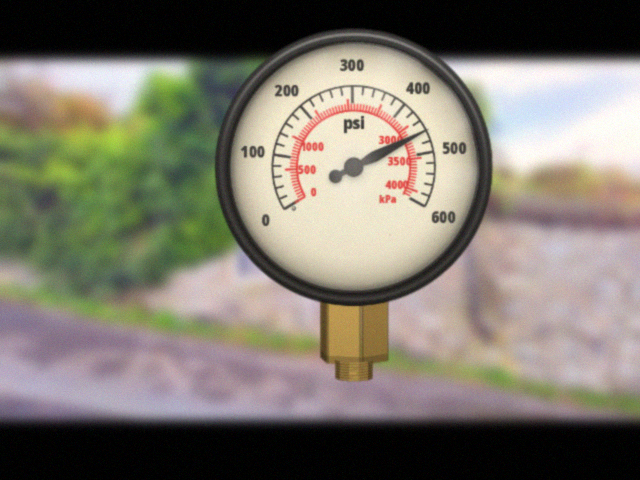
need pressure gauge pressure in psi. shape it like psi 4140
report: psi 460
